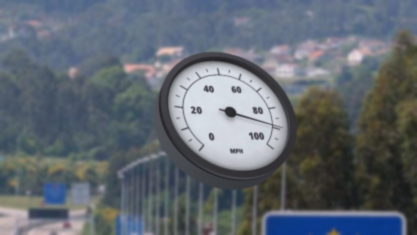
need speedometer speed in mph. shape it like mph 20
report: mph 90
